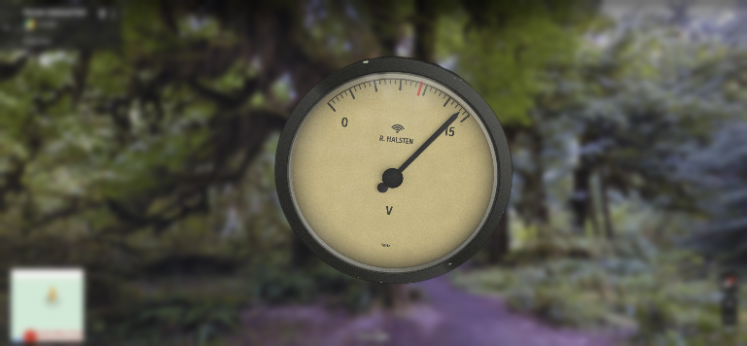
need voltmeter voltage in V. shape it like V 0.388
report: V 14
